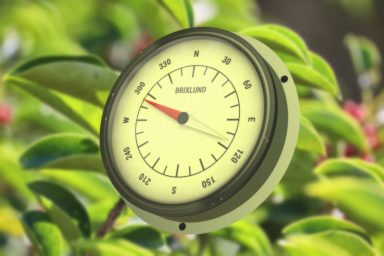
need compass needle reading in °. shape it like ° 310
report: ° 292.5
